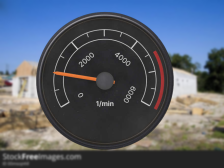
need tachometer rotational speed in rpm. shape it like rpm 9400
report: rpm 1000
